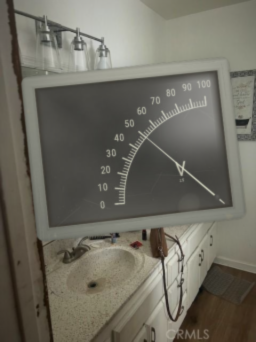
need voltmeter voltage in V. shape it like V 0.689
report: V 50
